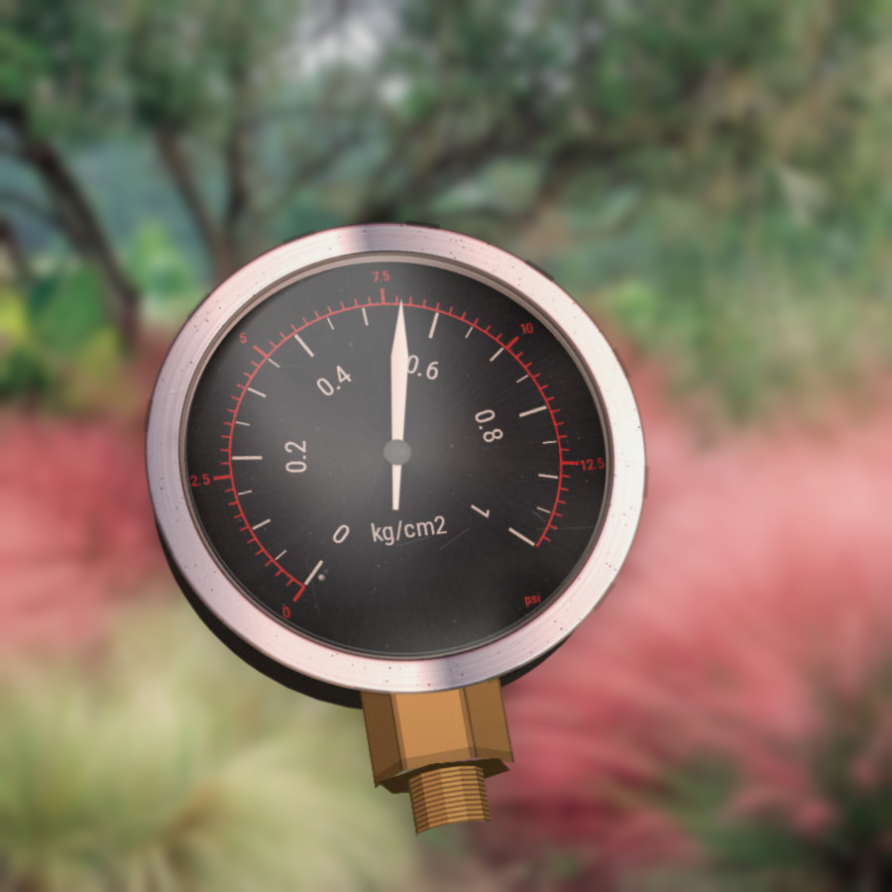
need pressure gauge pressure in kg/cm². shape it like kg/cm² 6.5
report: kg/cm² 0.55
